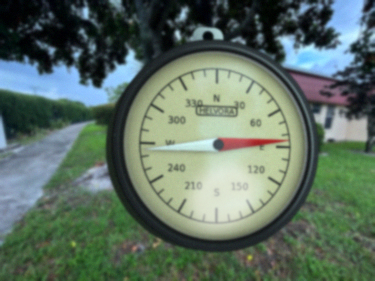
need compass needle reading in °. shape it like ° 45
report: ° 85
